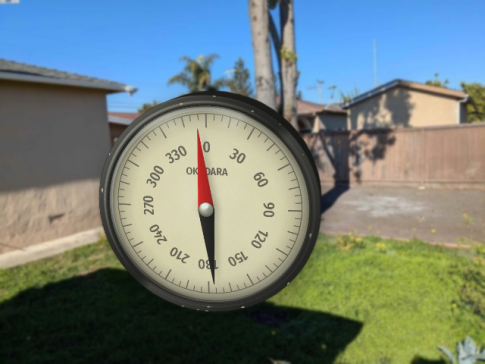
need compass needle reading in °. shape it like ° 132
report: ° 355
